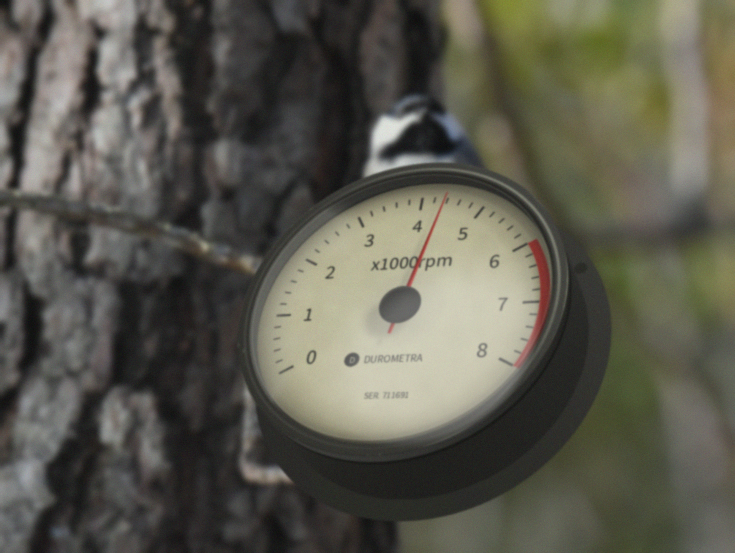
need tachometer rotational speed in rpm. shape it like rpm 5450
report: rpm 4400
